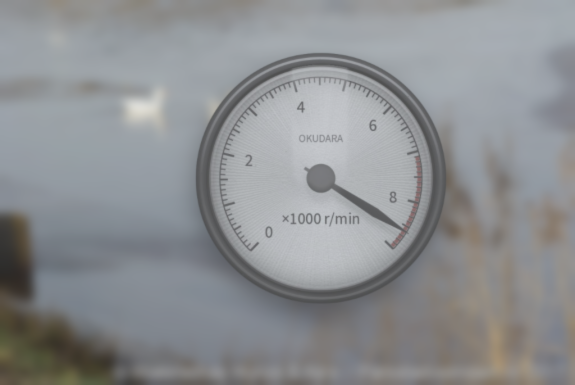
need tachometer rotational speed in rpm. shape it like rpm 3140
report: rpm 8600
